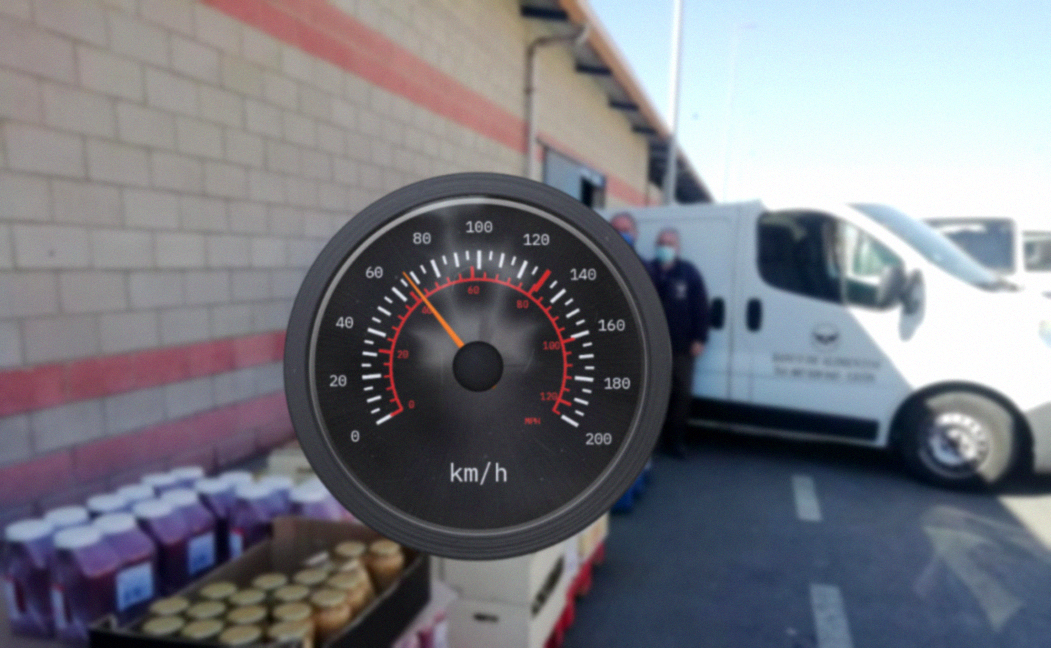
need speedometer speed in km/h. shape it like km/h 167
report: km/h 67.5
